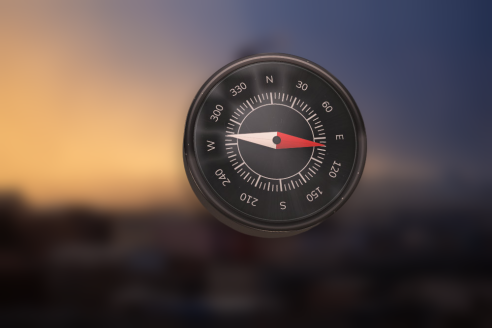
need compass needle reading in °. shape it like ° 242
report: ° 100
